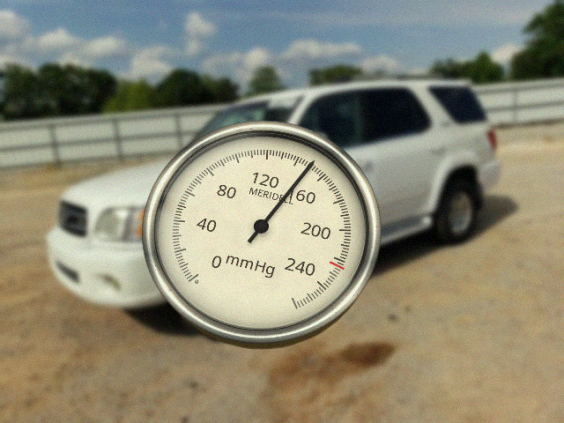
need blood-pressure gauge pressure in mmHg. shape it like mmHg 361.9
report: mmHg 150
